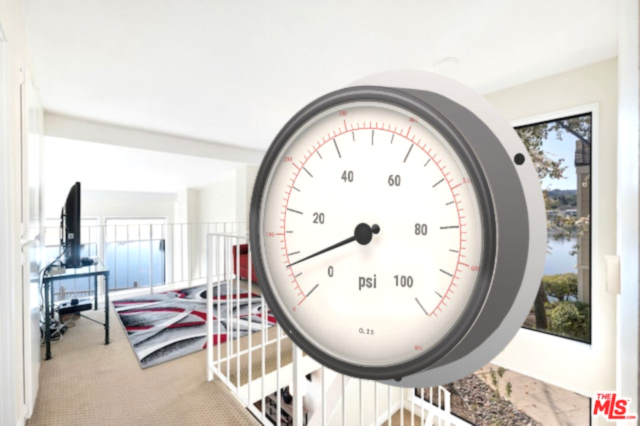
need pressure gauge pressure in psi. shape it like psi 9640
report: psi 7.5
